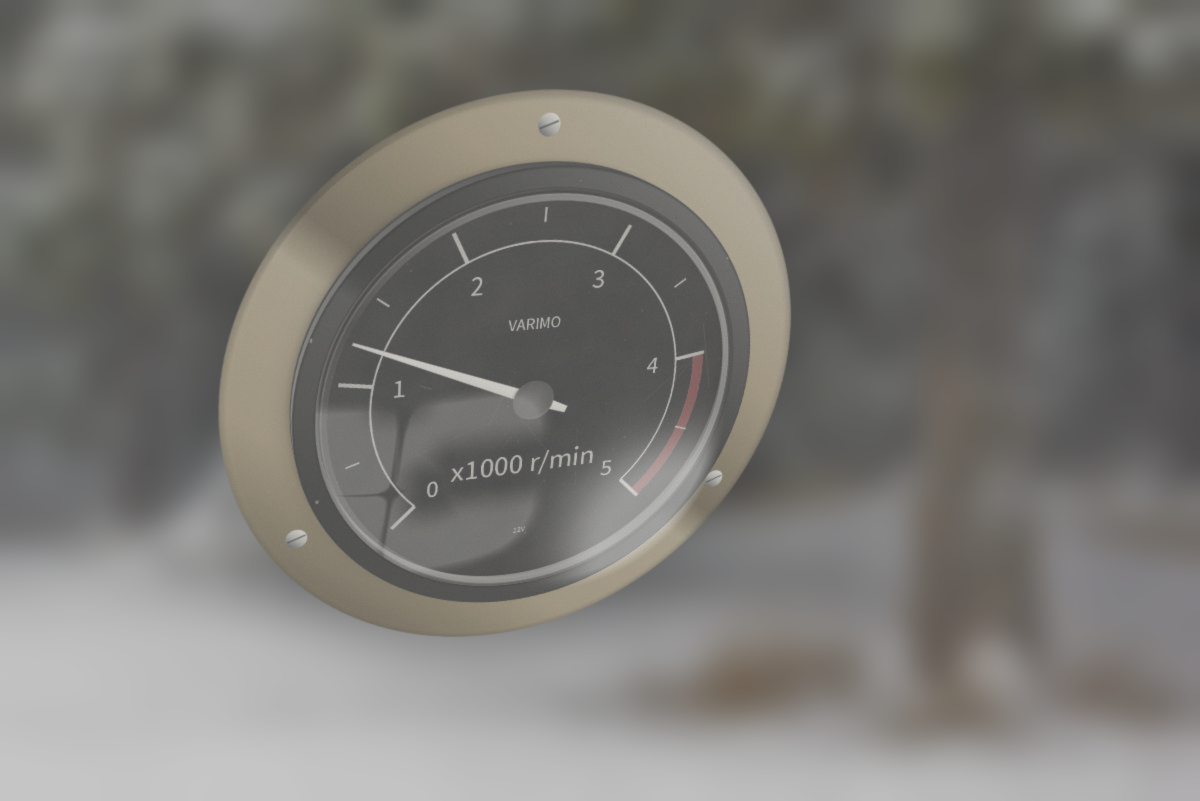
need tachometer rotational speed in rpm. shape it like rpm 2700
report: rpm 1250
